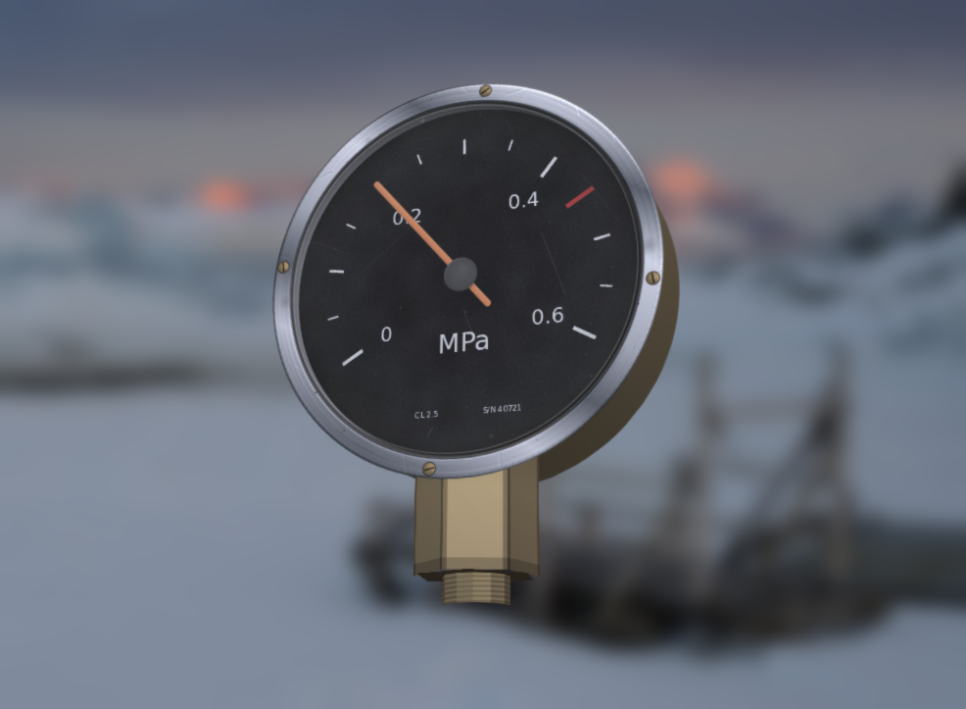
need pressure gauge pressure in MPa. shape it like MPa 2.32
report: MPa 0.2
